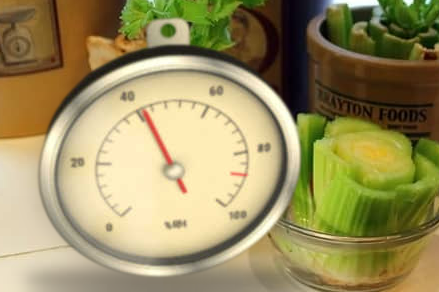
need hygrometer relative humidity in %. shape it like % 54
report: % 42
